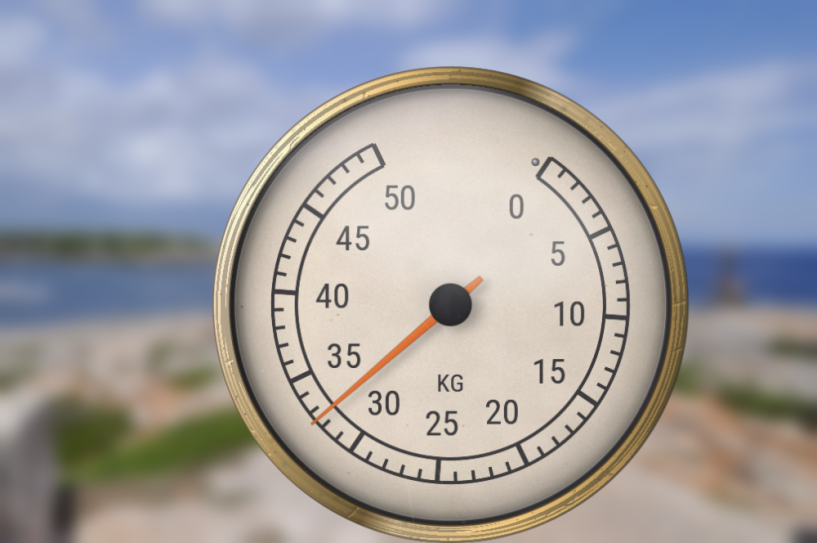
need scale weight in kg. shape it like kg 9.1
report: kg 32.5
